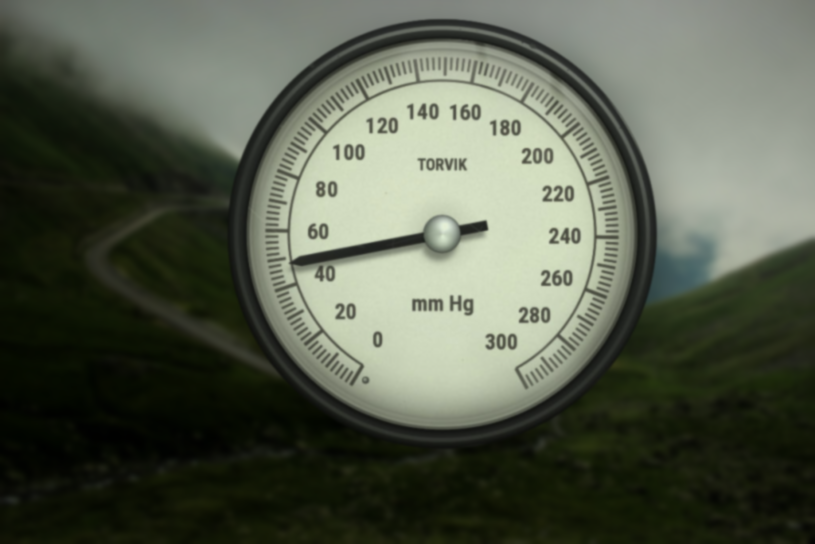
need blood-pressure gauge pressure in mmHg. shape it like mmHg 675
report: mmHg 48
